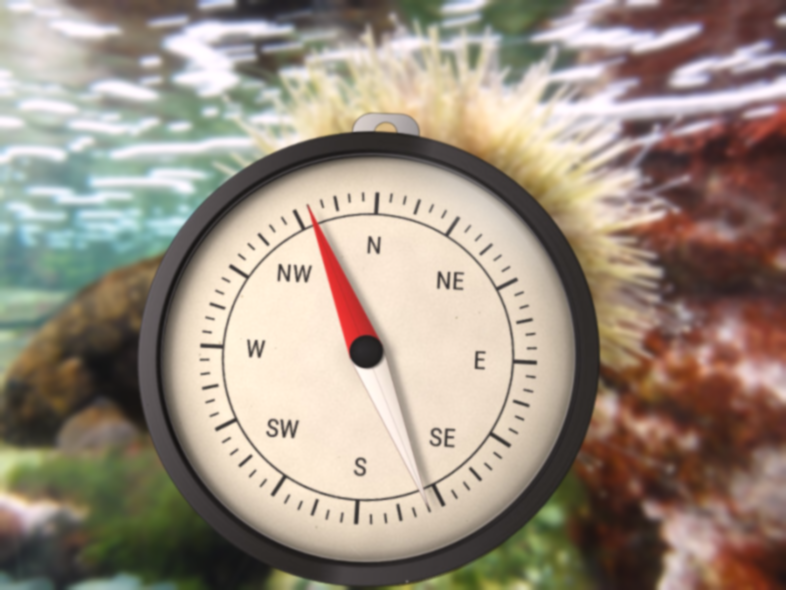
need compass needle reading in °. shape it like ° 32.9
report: ° 335
